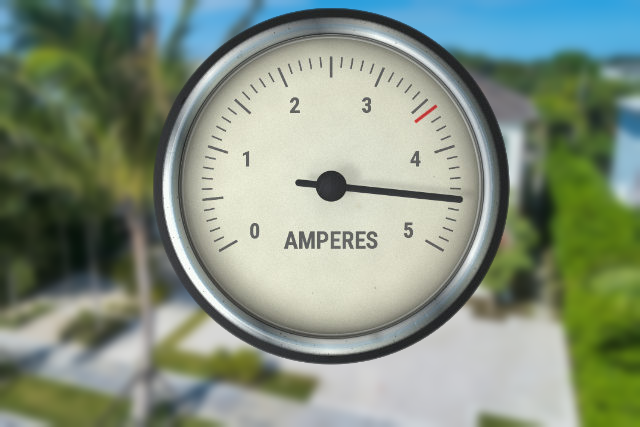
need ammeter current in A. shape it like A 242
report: A 4.5
